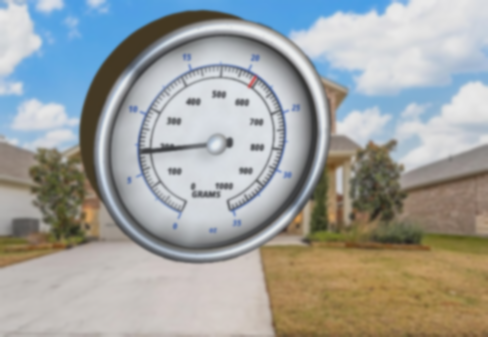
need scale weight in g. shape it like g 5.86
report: g 200
